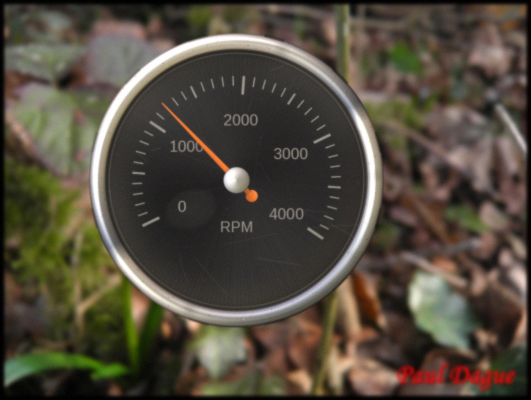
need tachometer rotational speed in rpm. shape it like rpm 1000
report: rpm 1200
